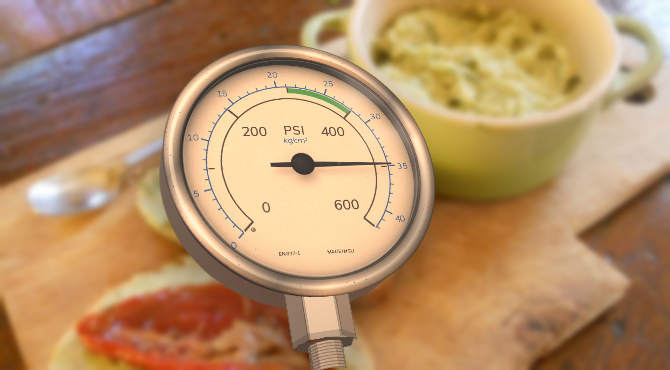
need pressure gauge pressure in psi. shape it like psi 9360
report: psi 500
